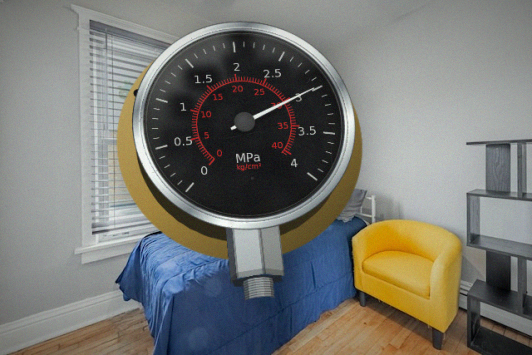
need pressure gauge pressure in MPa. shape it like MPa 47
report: MPa 3
